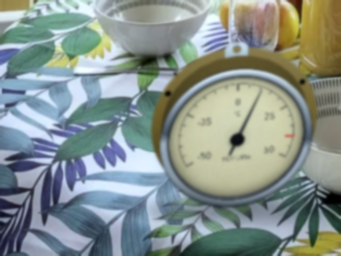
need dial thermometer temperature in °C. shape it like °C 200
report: °C 10
